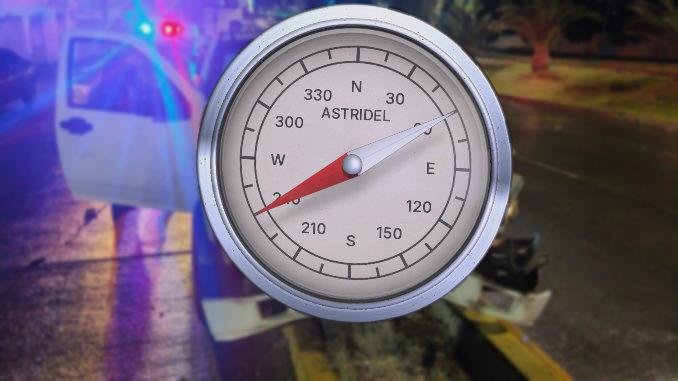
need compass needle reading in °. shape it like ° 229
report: ° 240
